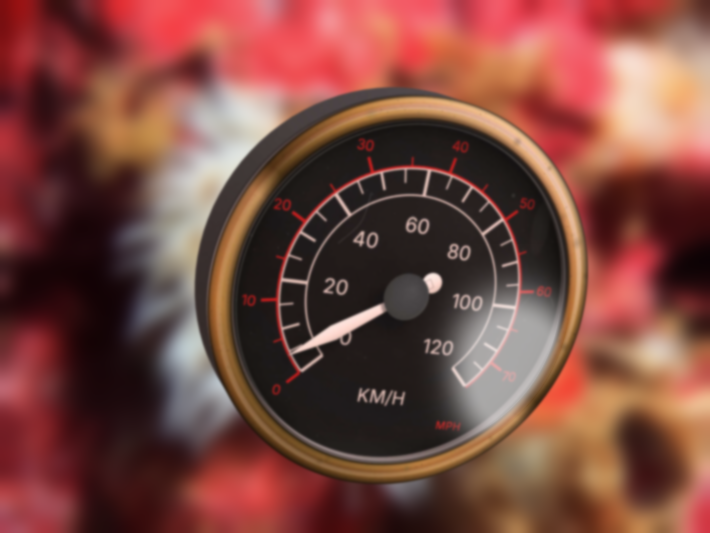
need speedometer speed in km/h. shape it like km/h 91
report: km/h 5
